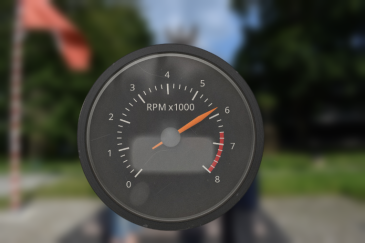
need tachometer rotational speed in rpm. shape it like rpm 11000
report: rpm 5800
